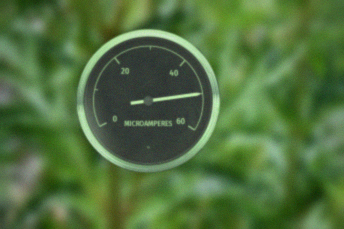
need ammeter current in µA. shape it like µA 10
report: µA 50
